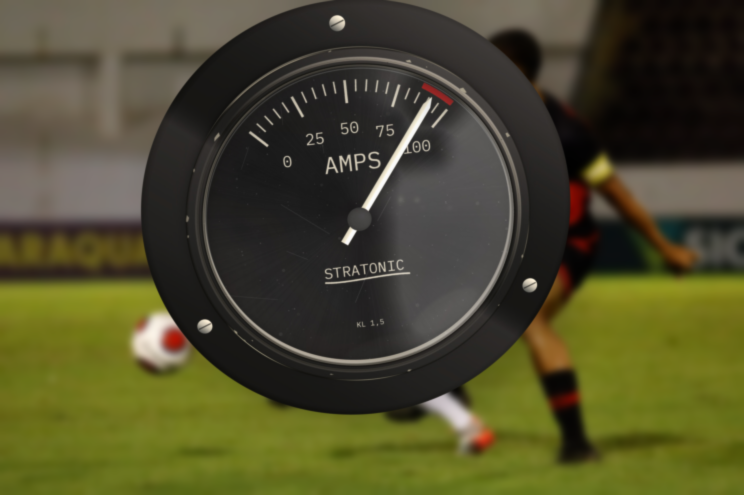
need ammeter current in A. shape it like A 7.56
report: A 90
